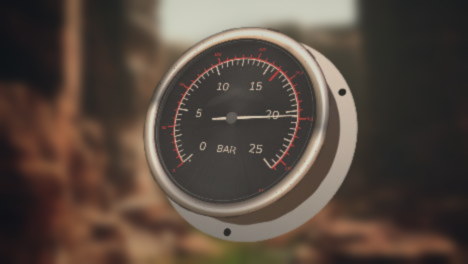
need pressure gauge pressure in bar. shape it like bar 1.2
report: bar 20.5
